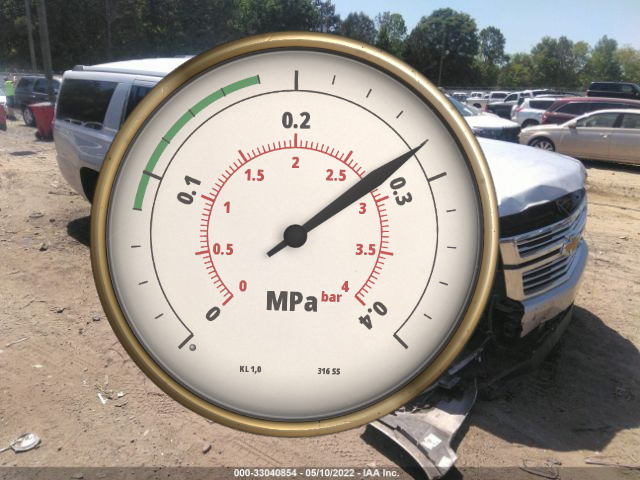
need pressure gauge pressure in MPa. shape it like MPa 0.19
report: MPa 0.28
